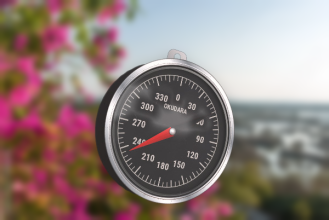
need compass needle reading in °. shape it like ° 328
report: ° 235
